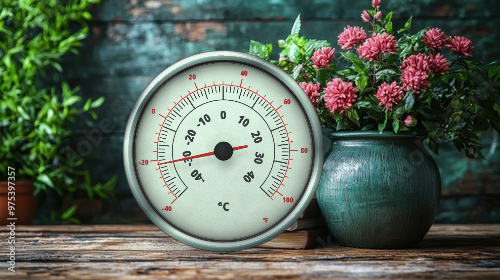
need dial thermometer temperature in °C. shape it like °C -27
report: °C -30
